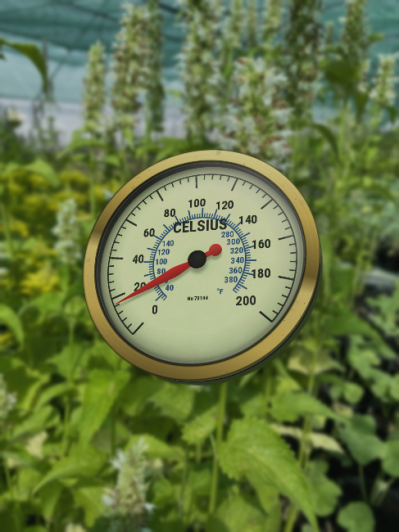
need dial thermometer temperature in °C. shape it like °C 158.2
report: °C 16
